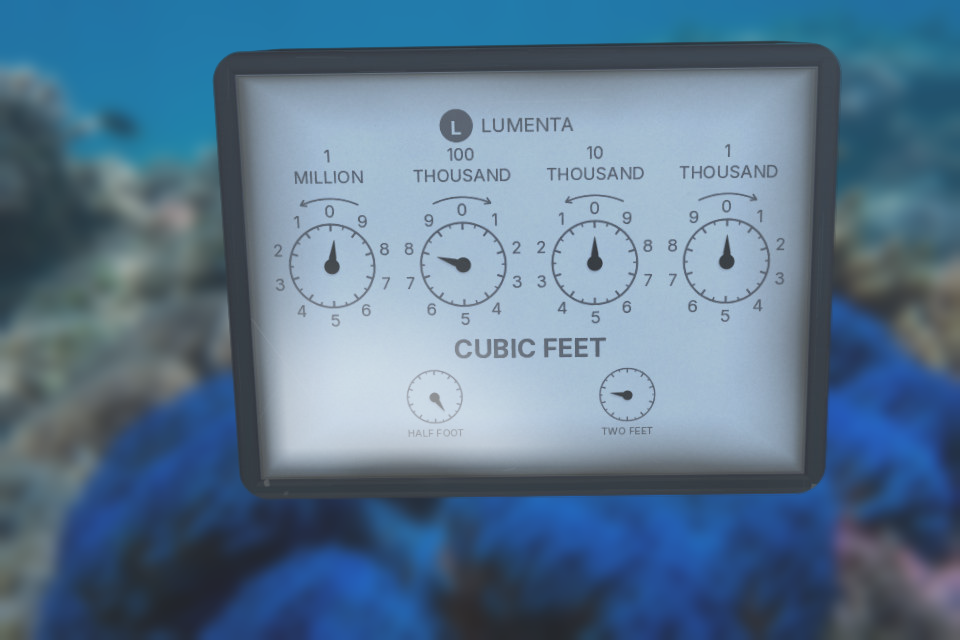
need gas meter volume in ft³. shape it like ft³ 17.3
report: ft³ 980000
